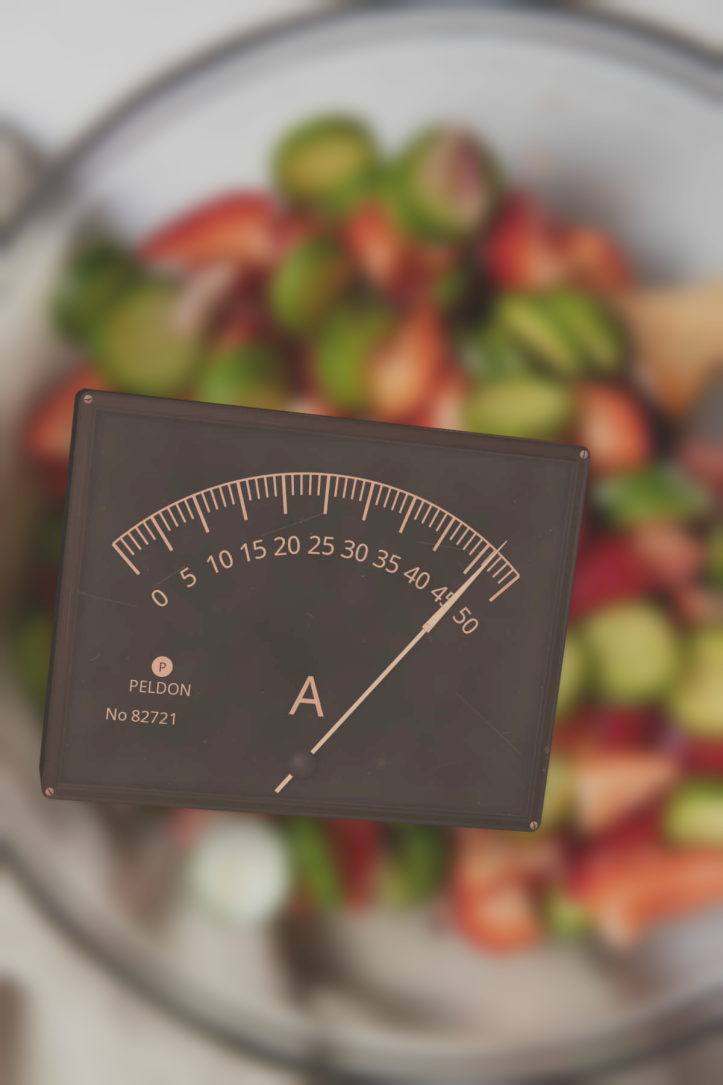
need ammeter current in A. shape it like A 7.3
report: A 46
